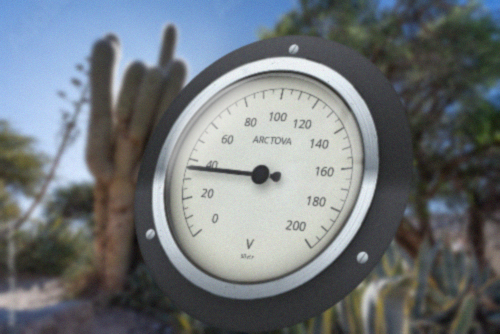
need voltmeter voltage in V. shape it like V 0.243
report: V 35
